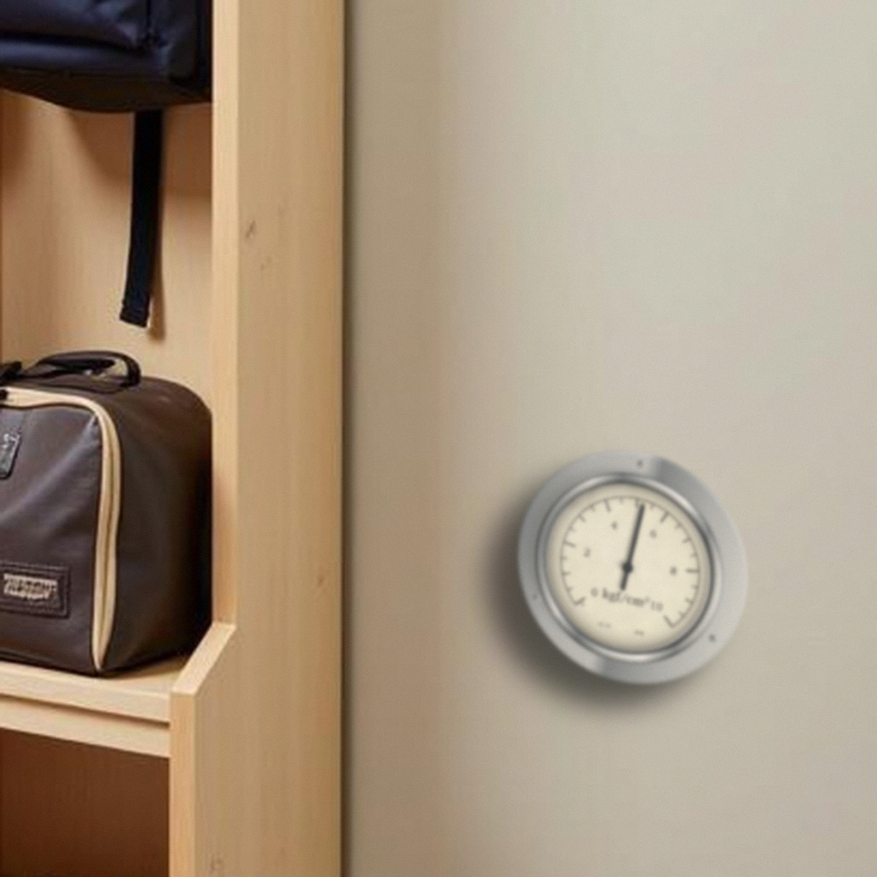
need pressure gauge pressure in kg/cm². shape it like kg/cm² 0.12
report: kg/cm² 5.25
